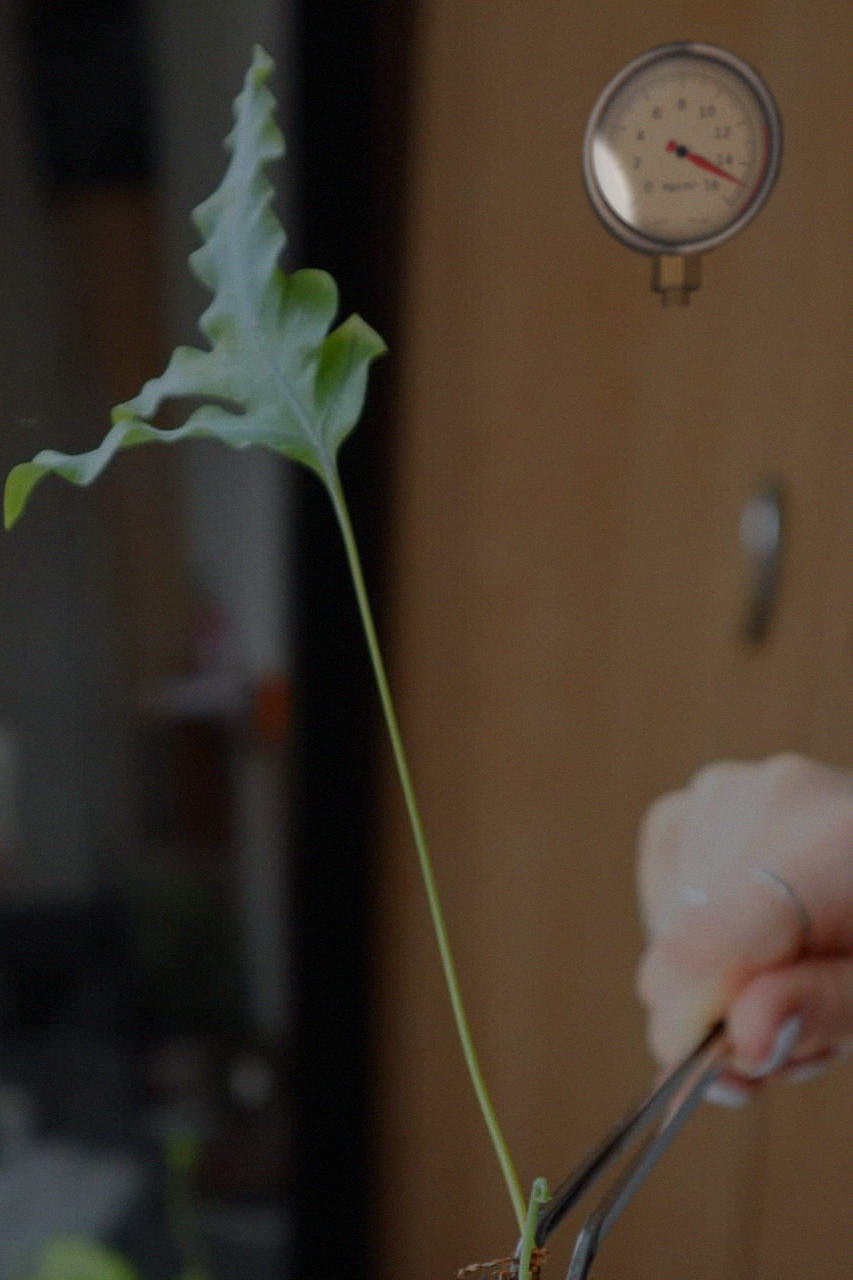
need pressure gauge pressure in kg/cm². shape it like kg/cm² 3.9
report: kg/cm² 15
